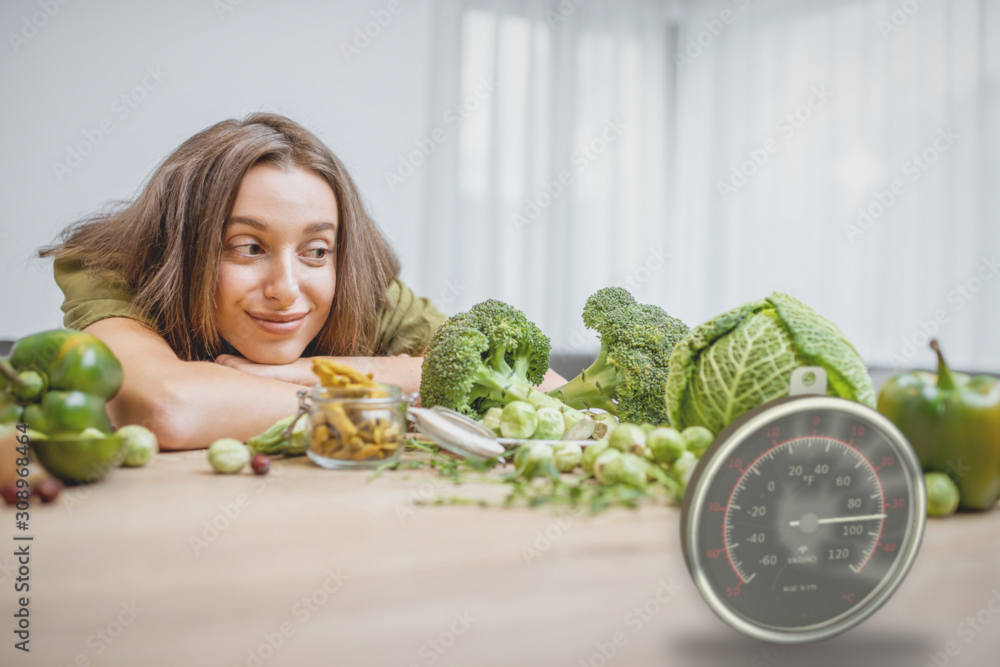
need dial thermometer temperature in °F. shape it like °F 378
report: °F 90
